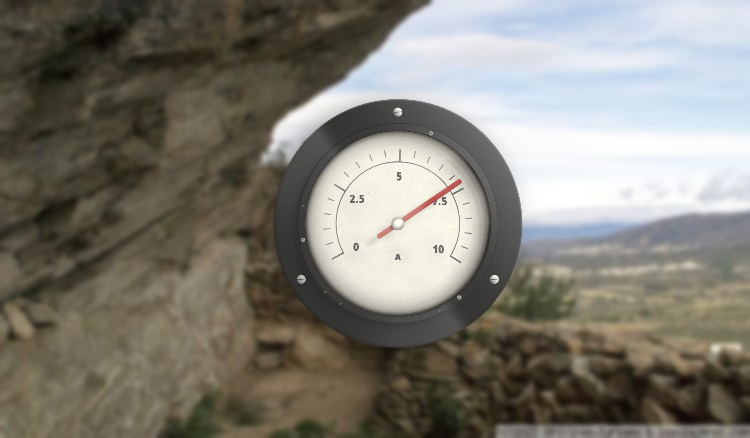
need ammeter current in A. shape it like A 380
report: A 7.25
